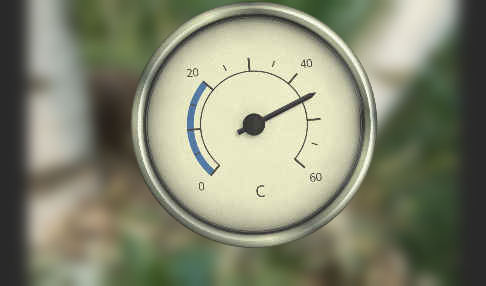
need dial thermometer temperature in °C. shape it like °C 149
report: °C 45
